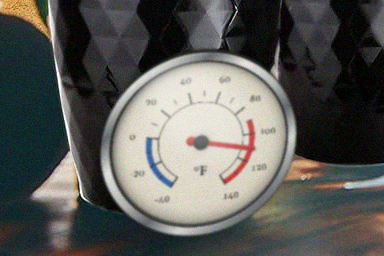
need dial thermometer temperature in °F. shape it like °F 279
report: °F 110
